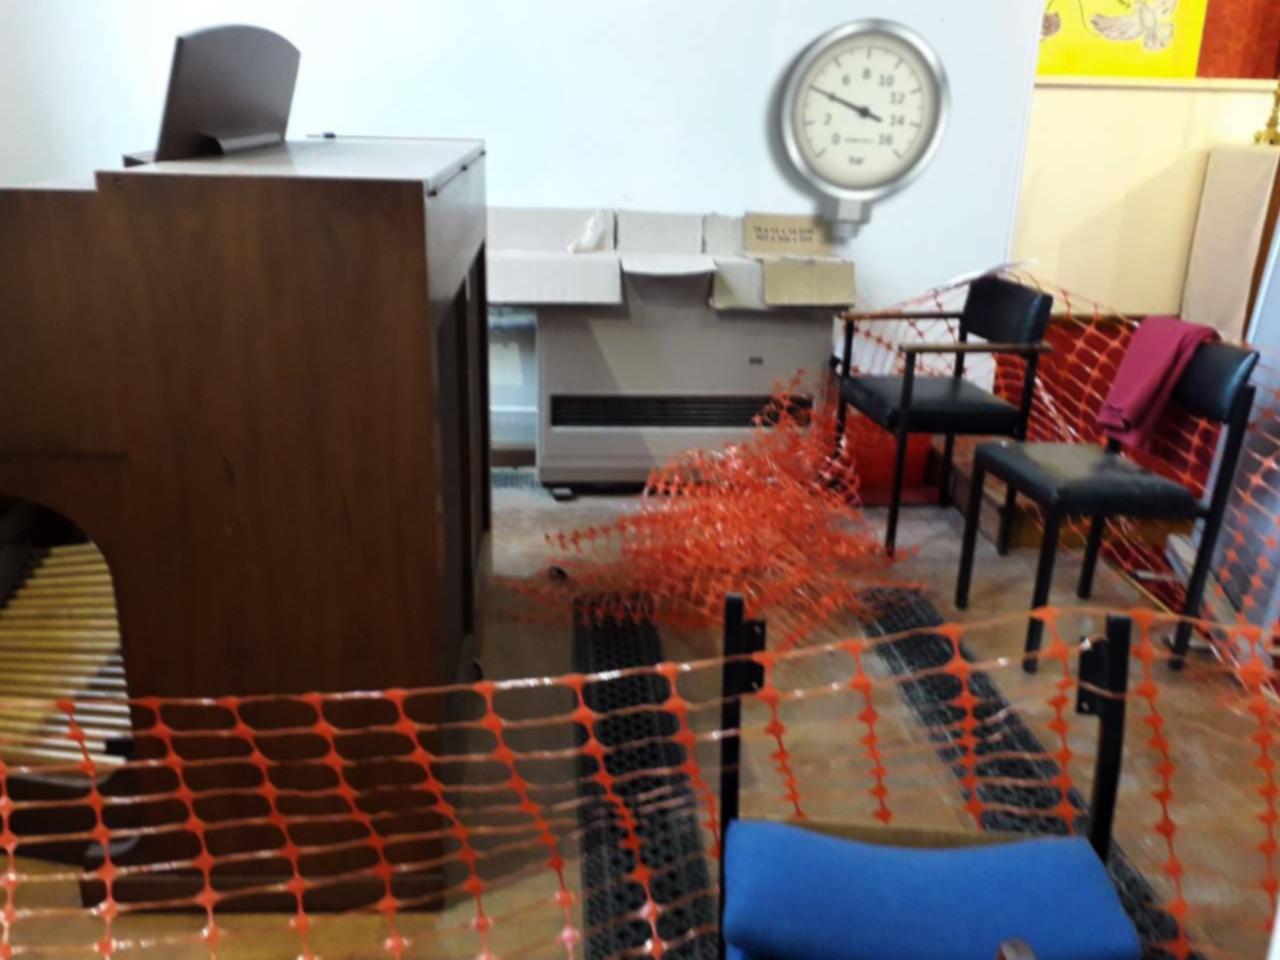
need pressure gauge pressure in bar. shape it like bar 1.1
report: bar 4
